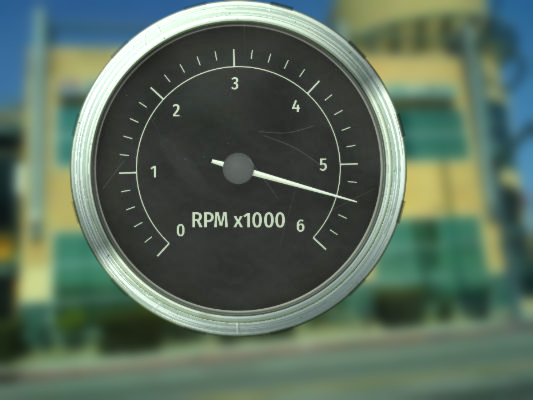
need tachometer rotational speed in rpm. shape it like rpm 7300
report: rpm 5400
